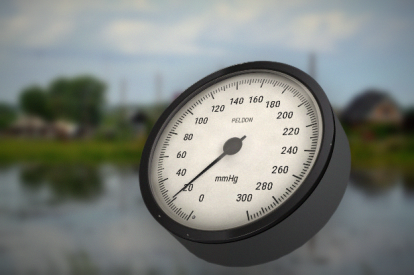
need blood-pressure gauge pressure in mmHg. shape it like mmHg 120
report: mmHg 20
